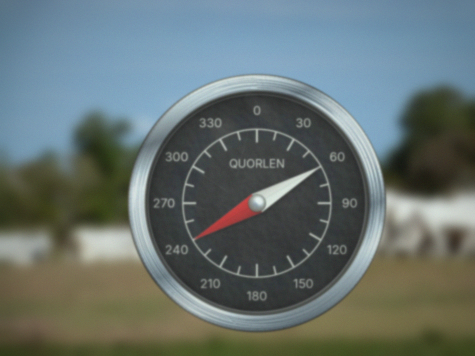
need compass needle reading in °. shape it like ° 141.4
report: ° 240
